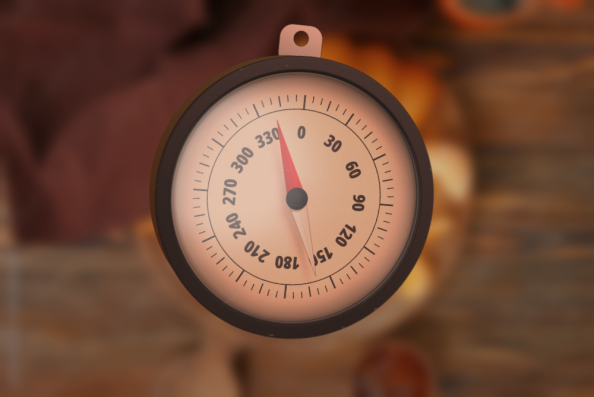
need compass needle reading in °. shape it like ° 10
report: ° 340
